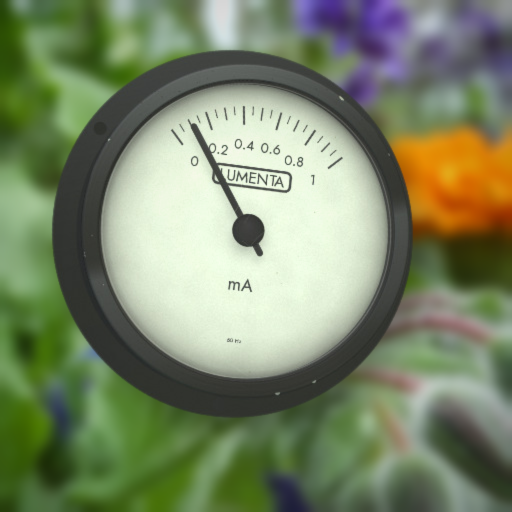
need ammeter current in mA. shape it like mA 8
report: mA 0.1
